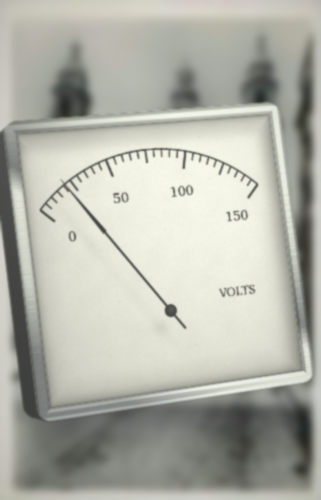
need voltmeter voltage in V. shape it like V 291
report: V 20
